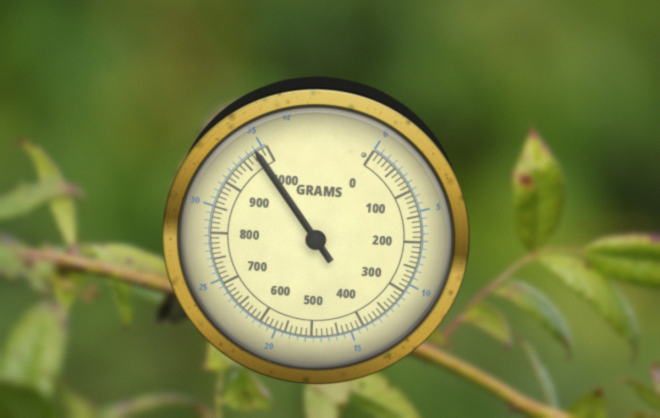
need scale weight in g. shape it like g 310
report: g 980
